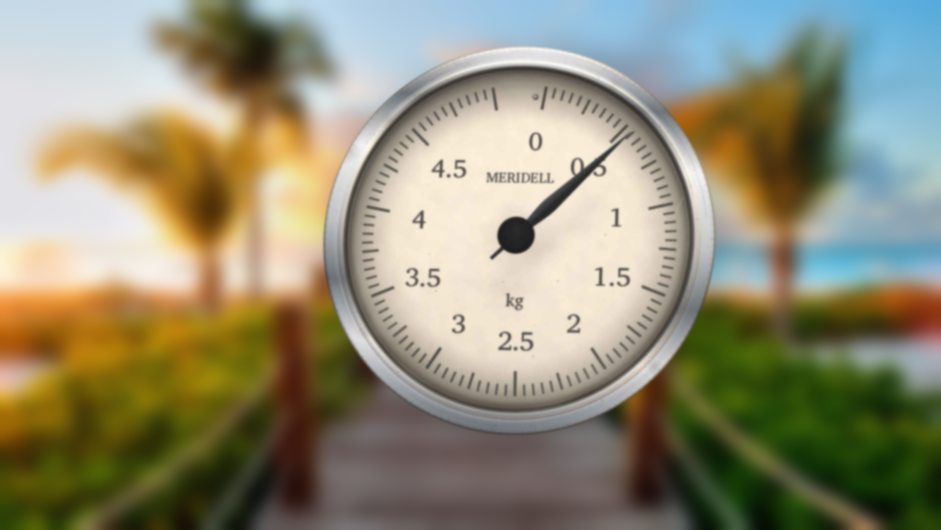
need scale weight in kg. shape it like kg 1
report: kg 0.55
